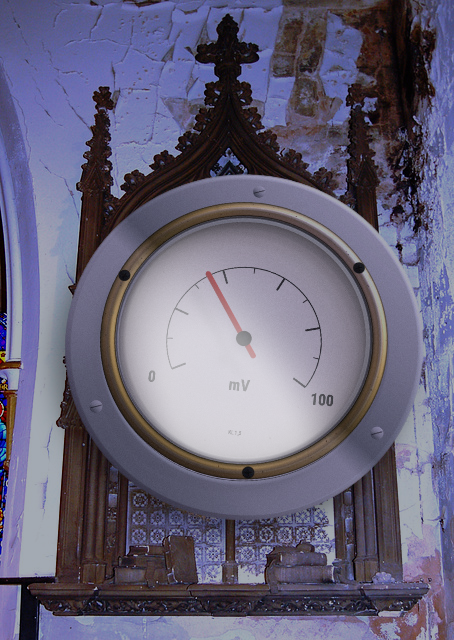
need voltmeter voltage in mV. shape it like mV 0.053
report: mV 35
